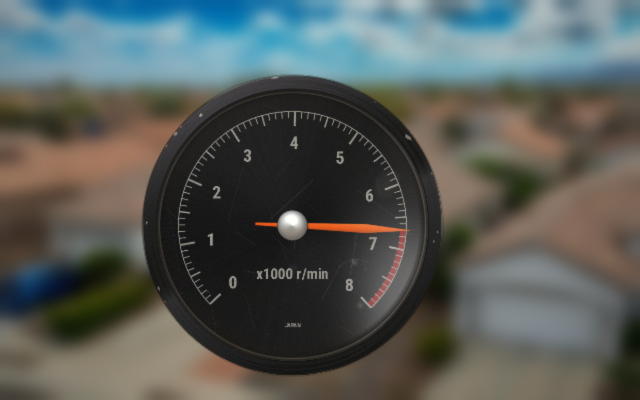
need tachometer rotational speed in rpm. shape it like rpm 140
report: rpm 6700
